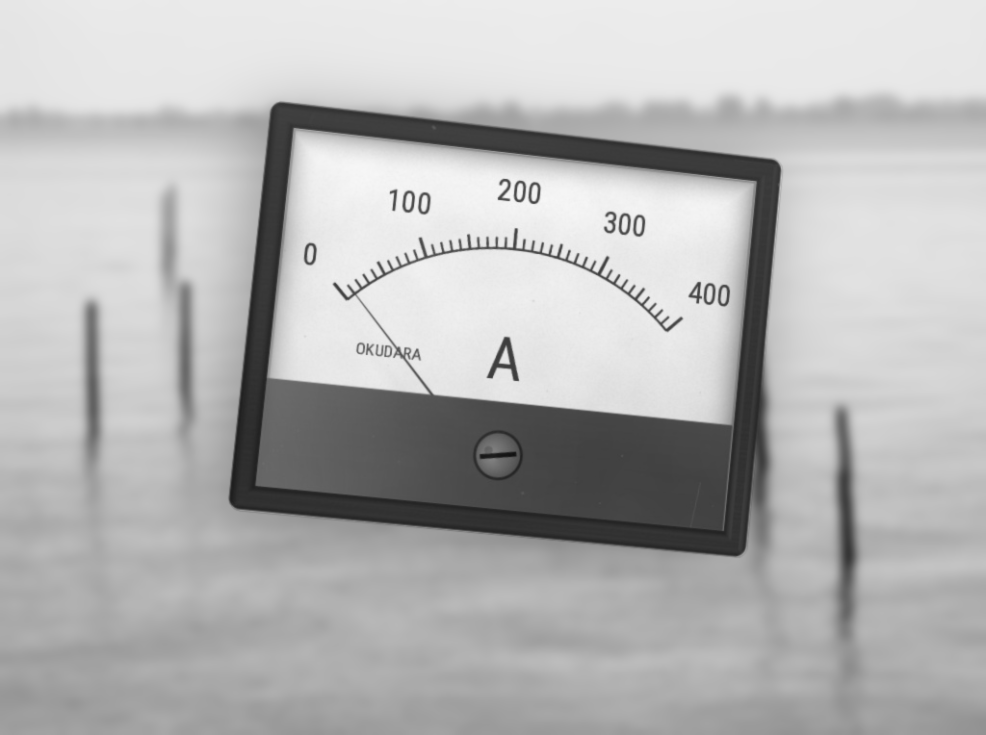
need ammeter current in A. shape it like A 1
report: A 10
